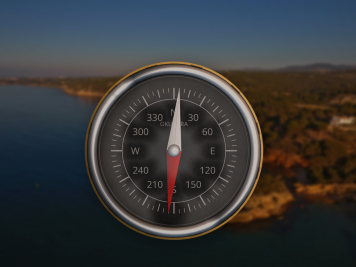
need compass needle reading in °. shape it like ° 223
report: ° 185
